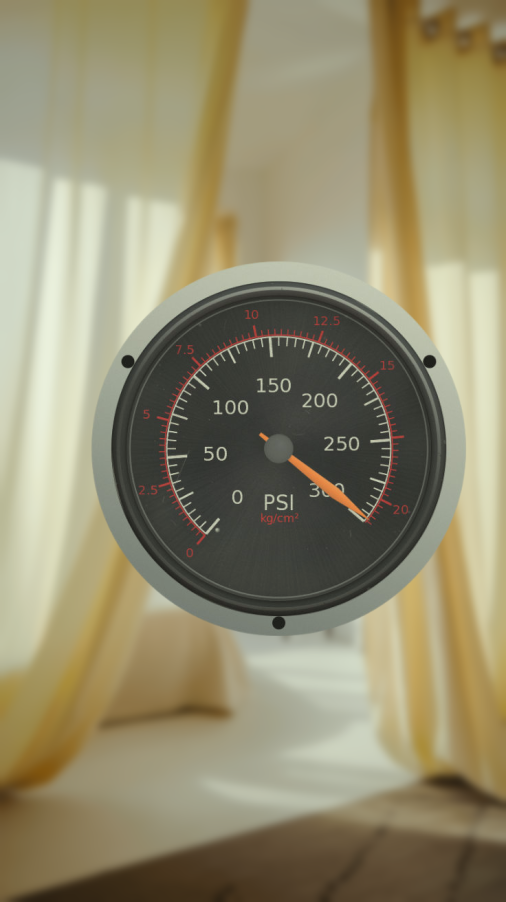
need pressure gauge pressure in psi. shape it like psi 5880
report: psi 297.5
